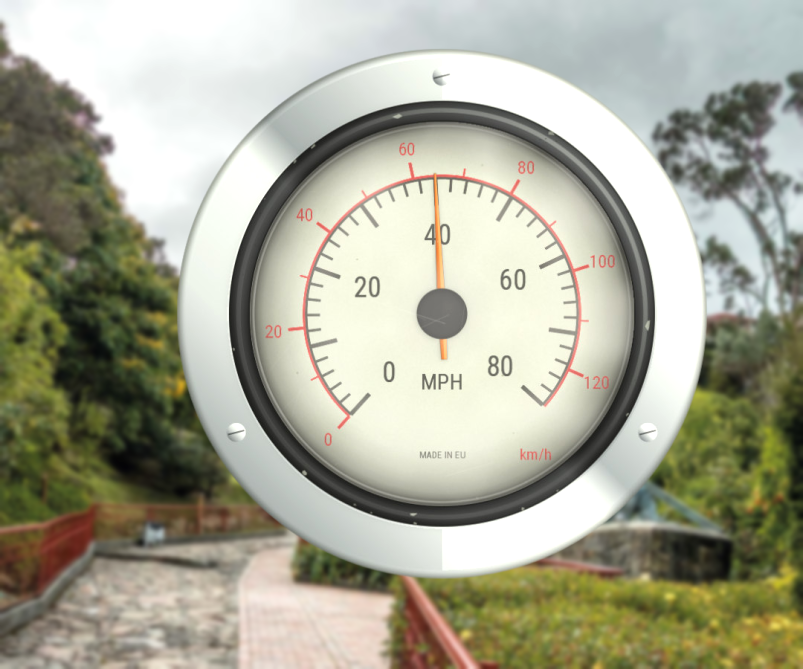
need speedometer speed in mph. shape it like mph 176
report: mph 40
